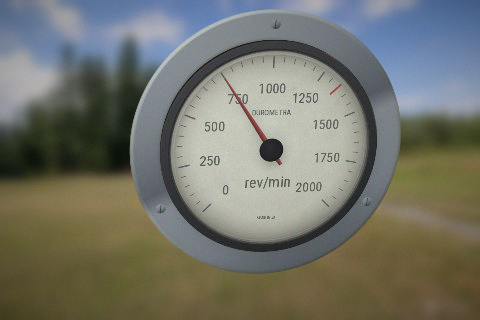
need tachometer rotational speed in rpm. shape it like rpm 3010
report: rpm 750
